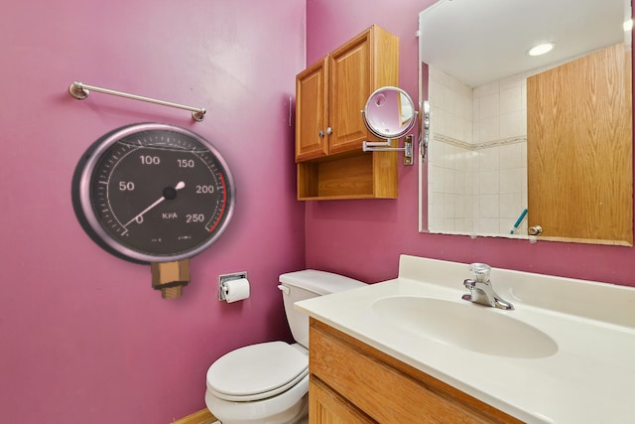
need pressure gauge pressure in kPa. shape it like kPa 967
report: kPa 5
